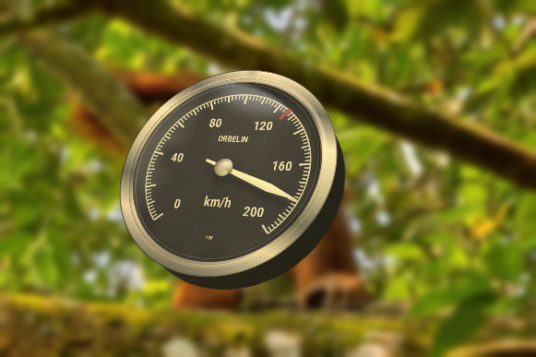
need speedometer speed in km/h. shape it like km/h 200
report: km/h 180
